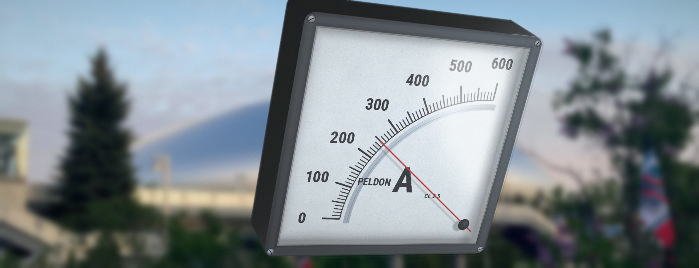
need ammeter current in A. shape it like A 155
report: A 250
